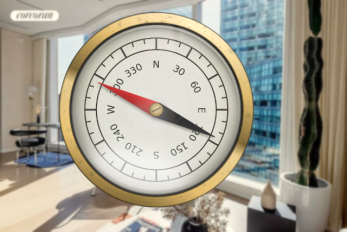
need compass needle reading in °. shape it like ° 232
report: ° 295
